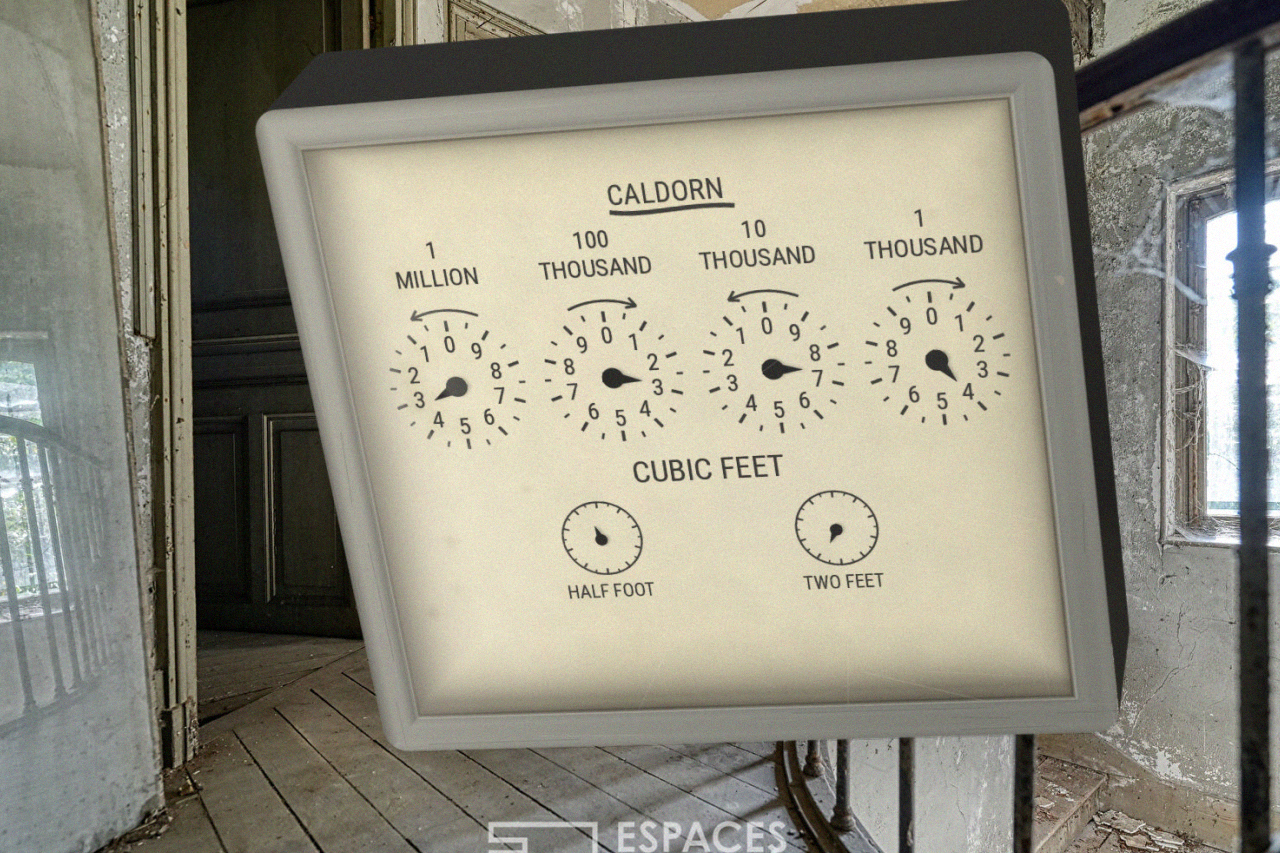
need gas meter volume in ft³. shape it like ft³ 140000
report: ft³ 327400
